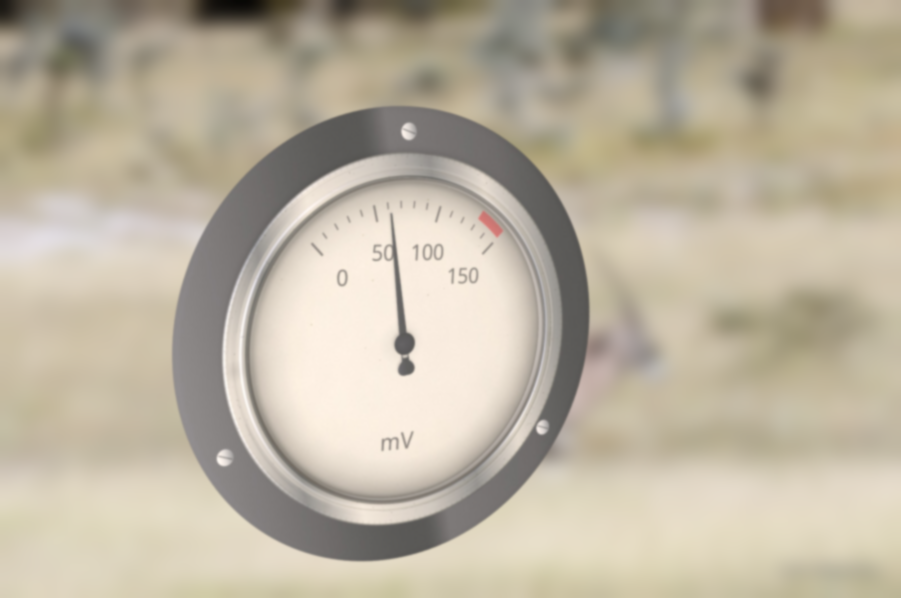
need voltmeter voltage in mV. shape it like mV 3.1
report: mV 60
